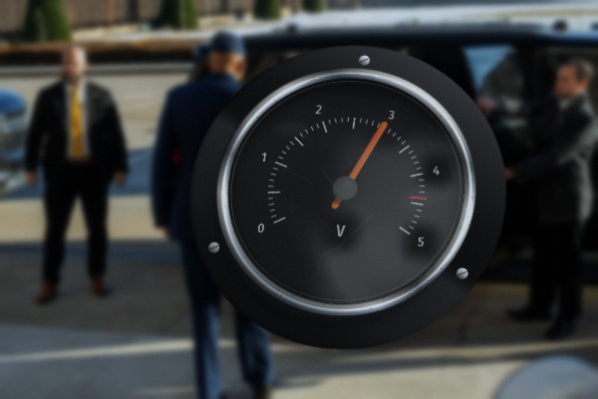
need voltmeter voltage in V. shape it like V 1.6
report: V 3
